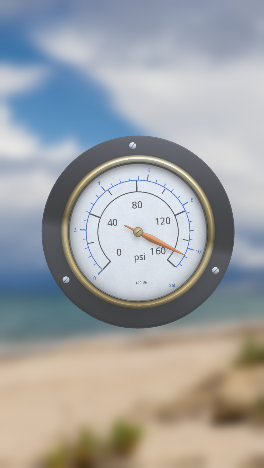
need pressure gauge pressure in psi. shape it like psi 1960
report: psi 150
